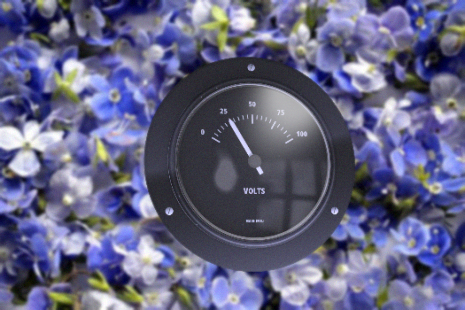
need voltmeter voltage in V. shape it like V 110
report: V 25
